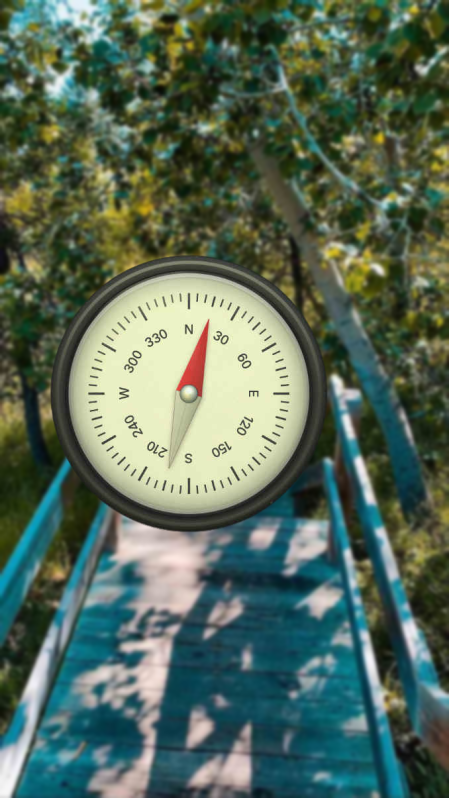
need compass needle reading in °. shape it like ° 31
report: ° 15
